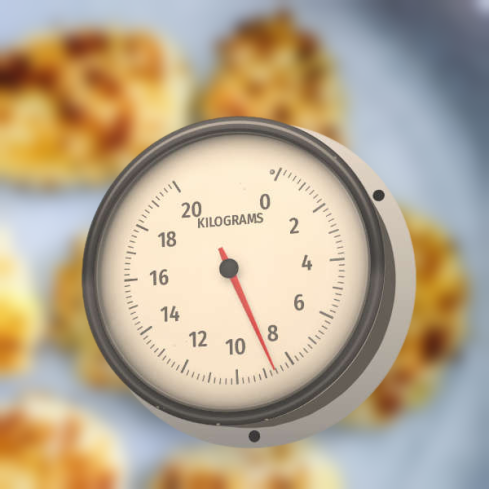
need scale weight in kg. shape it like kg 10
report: kg 8.6
